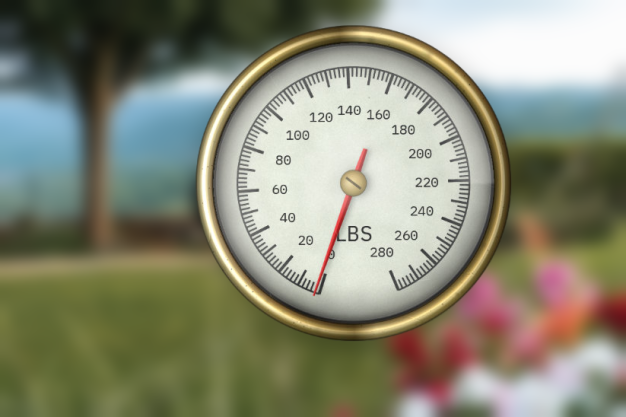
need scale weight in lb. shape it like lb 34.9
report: lb 2
